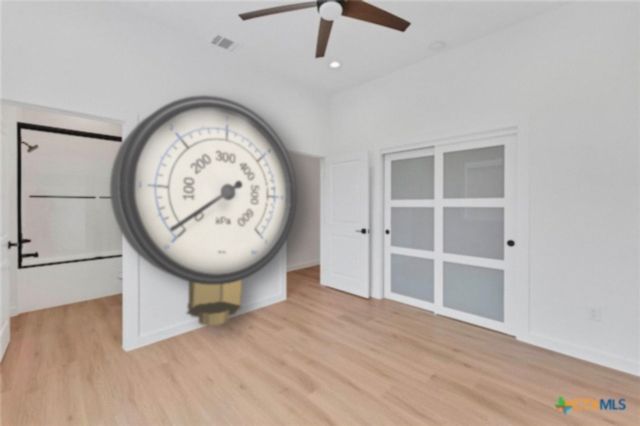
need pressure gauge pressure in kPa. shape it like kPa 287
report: kPa 20
